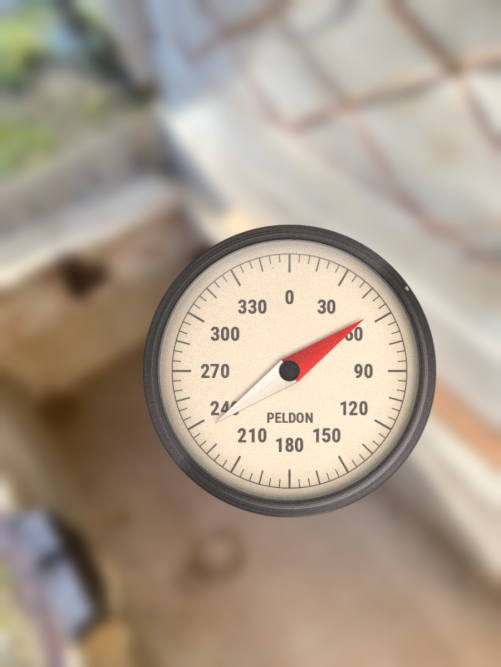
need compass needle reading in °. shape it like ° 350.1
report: ° 55
